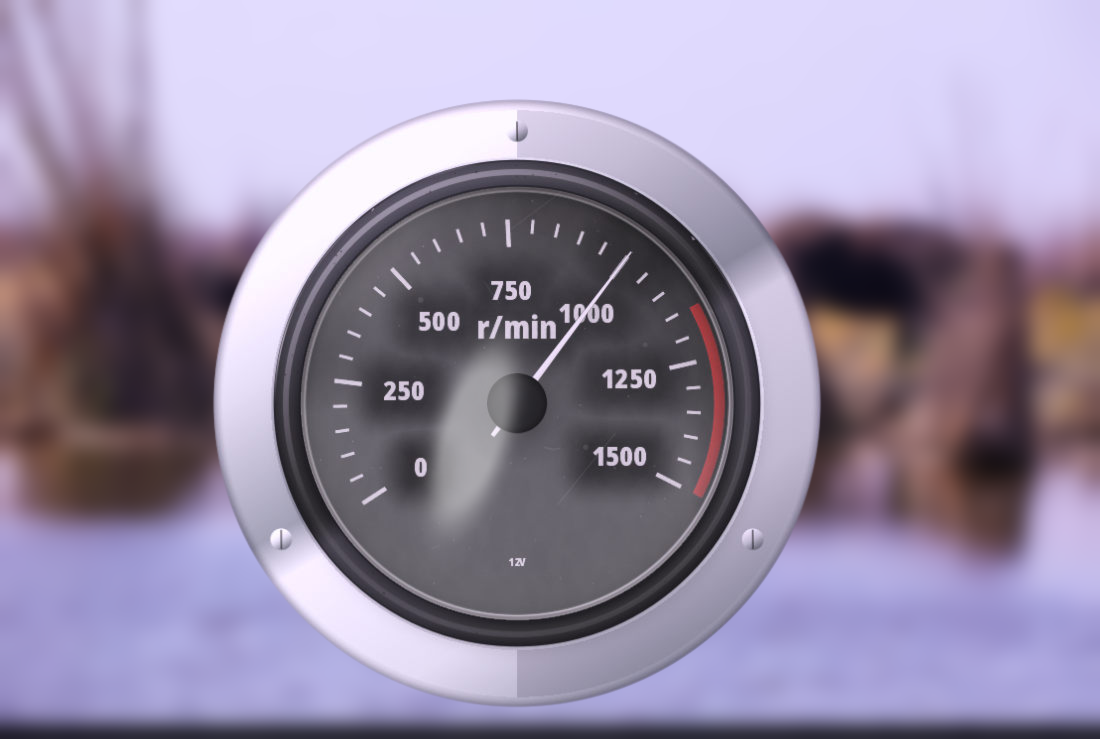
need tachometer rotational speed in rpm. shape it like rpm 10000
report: rpm 1000
